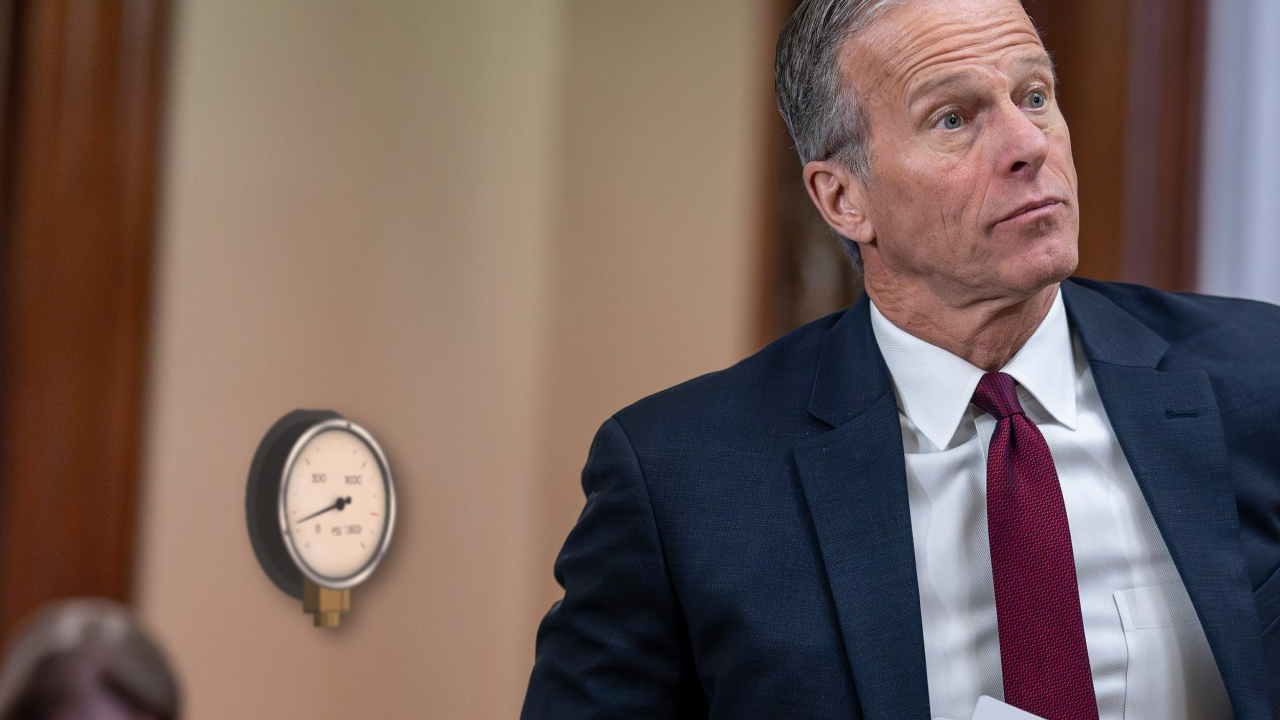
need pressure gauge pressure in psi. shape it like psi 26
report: psi 150
